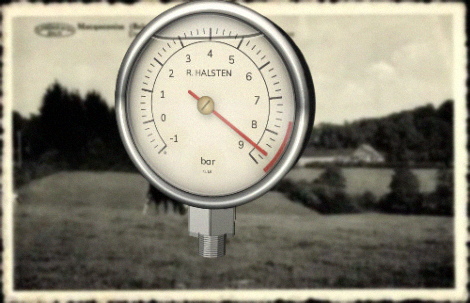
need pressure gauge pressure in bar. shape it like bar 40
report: bar 8.6
